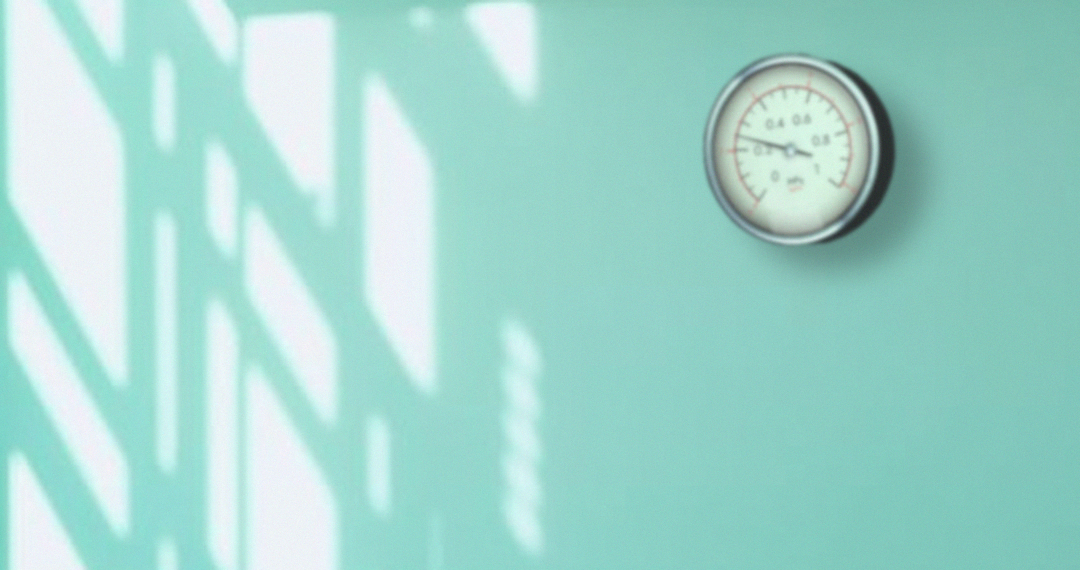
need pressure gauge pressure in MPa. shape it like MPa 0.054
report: MPa 0.25
